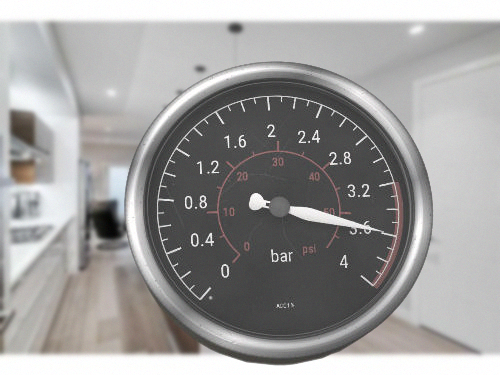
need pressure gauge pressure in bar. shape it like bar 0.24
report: bar 3.6
